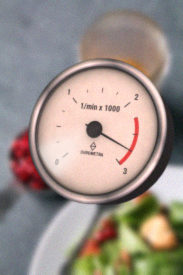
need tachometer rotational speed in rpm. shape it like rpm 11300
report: rpm 2750
